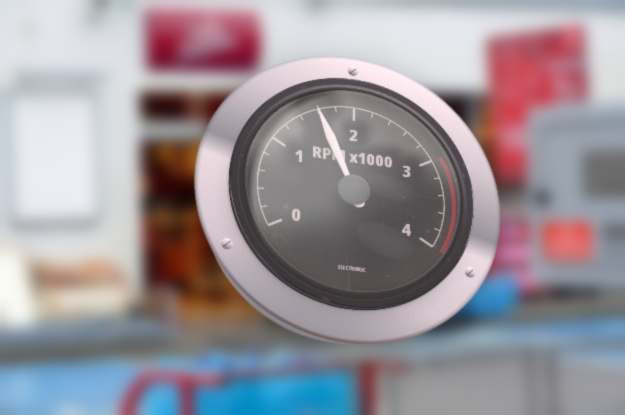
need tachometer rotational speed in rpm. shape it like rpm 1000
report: rpm 1600
